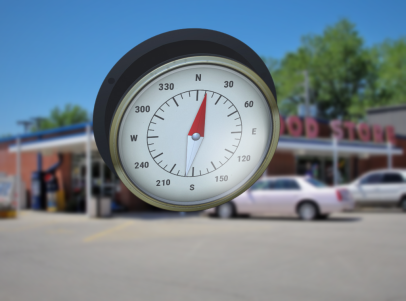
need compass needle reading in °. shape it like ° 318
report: ° 10
